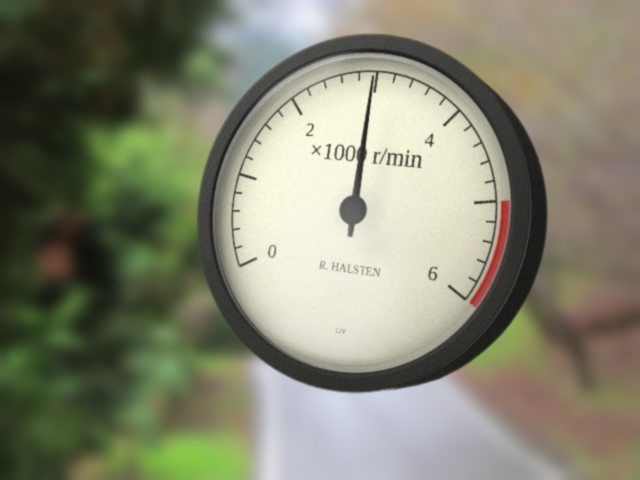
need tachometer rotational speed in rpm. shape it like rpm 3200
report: rpm 3000
